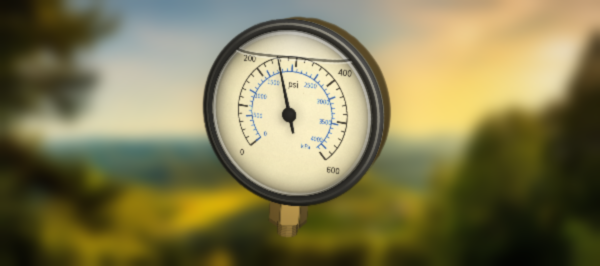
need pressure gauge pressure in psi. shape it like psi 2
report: psi 260
